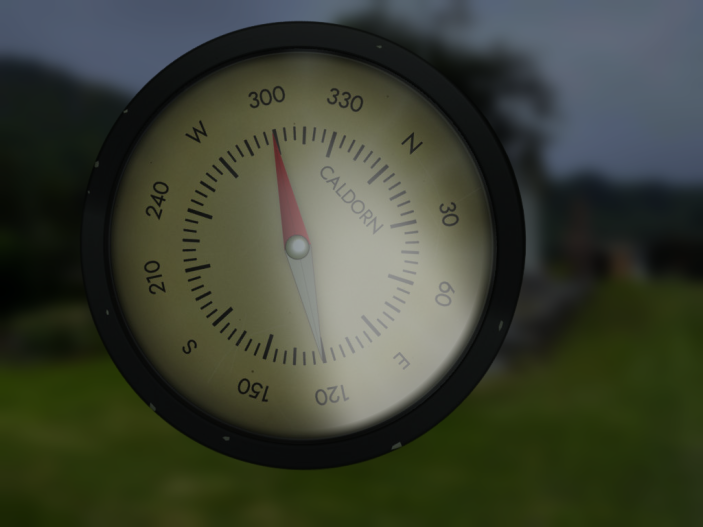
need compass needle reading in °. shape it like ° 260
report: ° 300
